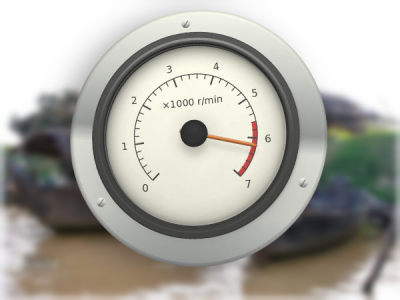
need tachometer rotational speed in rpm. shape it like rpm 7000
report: rpm 6200
